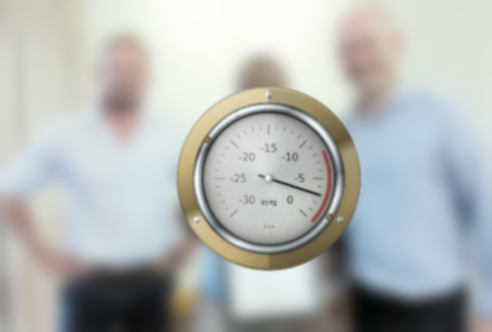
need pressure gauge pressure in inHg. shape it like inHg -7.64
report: inHg -3
